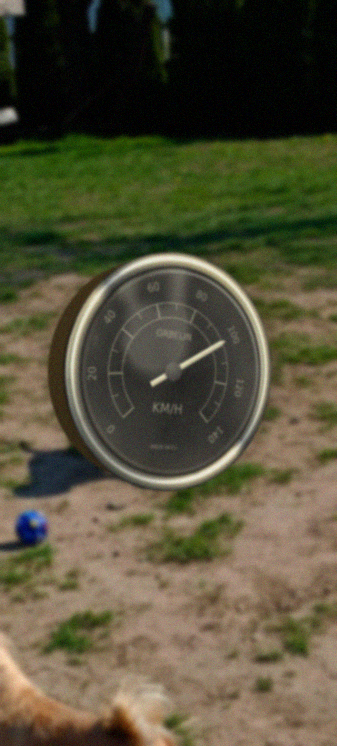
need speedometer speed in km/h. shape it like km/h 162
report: km/h 100
